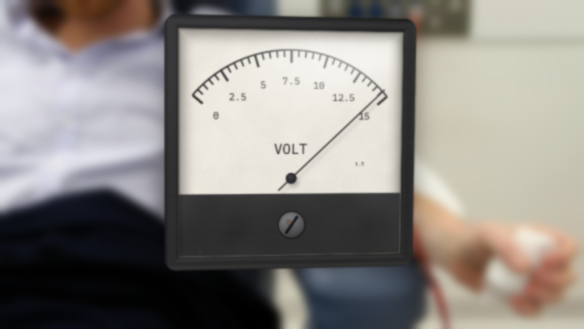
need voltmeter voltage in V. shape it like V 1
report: V 14.5
